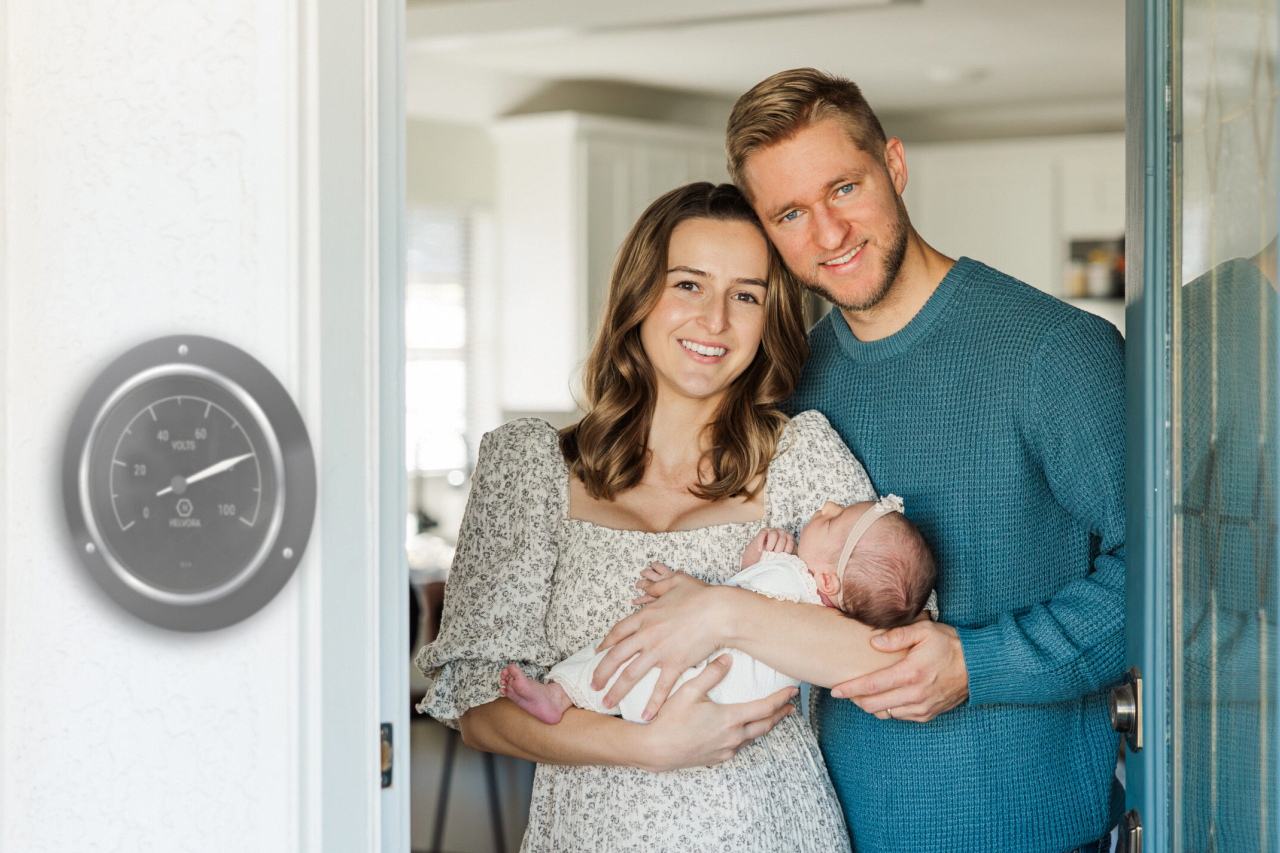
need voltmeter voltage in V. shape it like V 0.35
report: V 80
